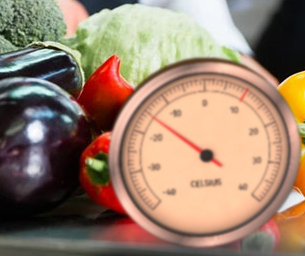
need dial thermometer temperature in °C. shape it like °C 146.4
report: °C -15
